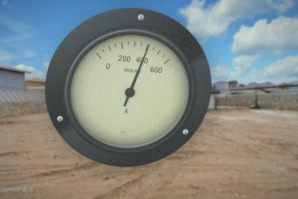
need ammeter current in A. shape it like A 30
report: A 400
